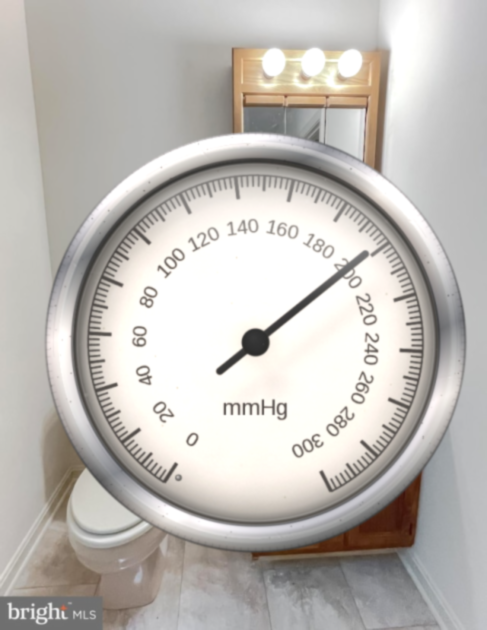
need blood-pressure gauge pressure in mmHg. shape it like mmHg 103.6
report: mmHg 198
